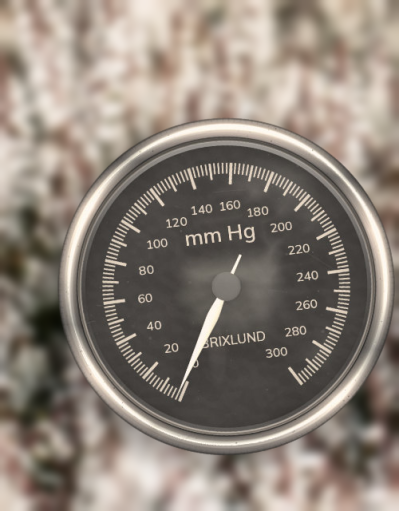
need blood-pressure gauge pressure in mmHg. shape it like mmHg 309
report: mmHg 2
